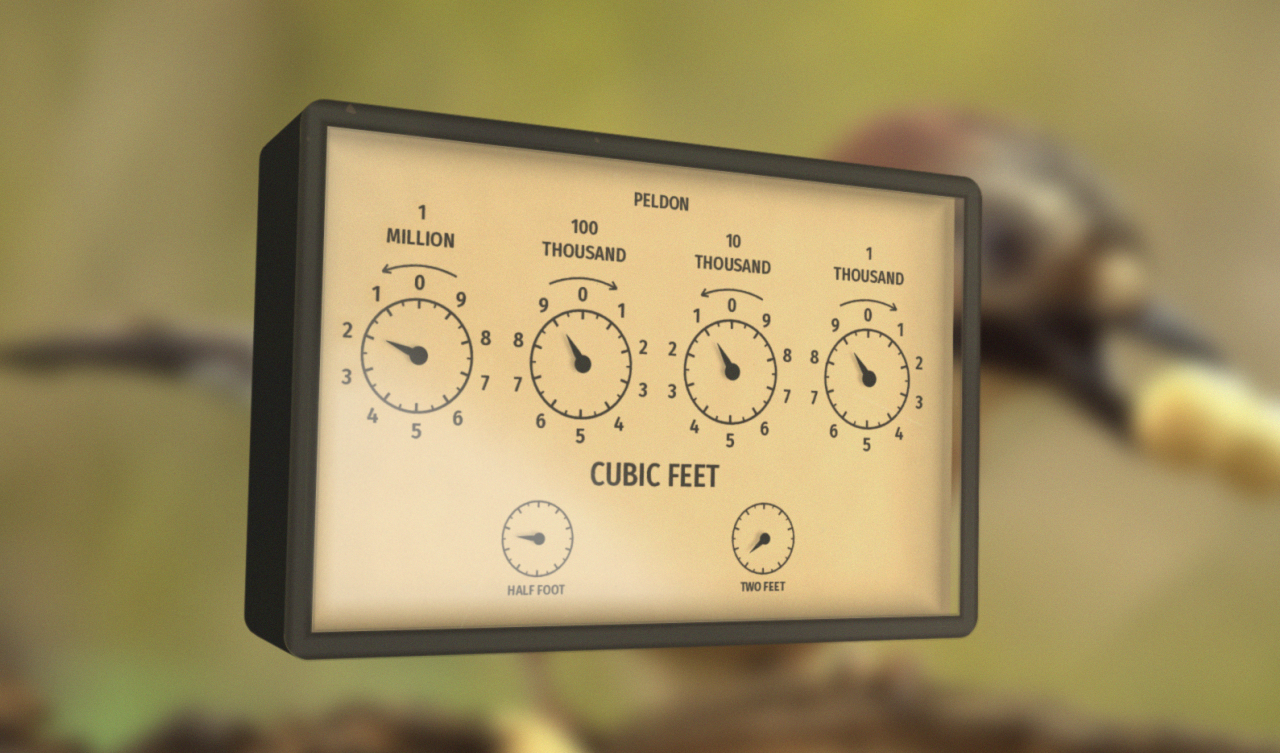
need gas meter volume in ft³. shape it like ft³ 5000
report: ft³ 190900
